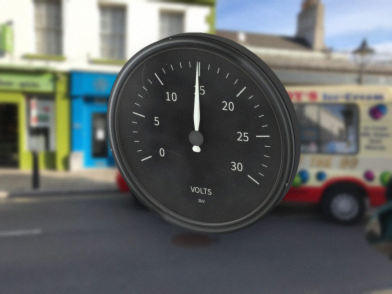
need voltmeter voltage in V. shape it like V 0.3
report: V 15
